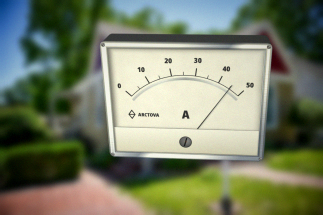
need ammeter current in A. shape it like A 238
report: A 45
